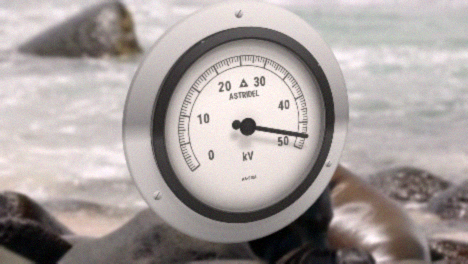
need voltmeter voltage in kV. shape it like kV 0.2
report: kV 47.5
